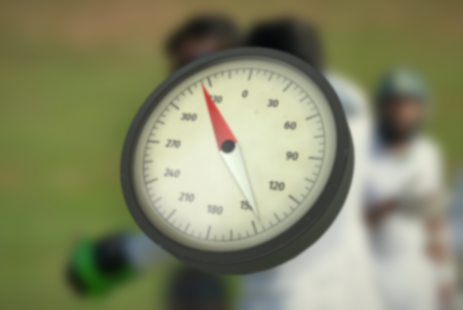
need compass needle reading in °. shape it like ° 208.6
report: ° 325
